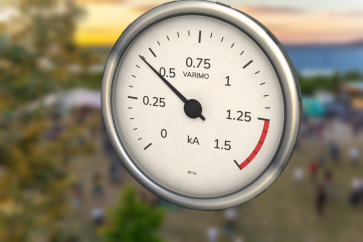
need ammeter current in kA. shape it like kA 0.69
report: kA 0.45
